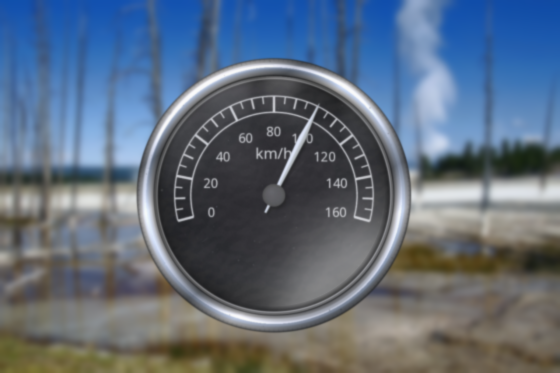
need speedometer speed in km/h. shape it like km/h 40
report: km/h 100
